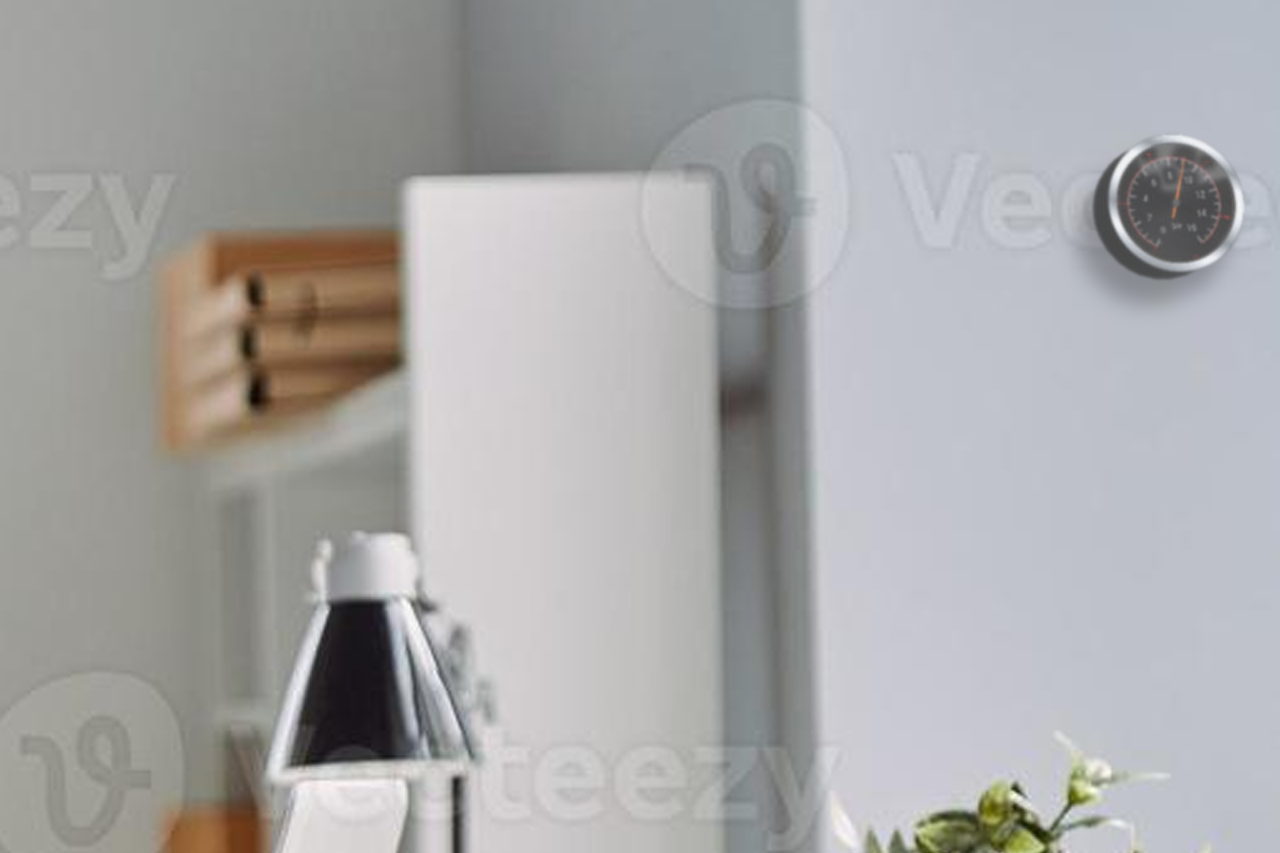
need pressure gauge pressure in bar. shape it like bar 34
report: bar 9
